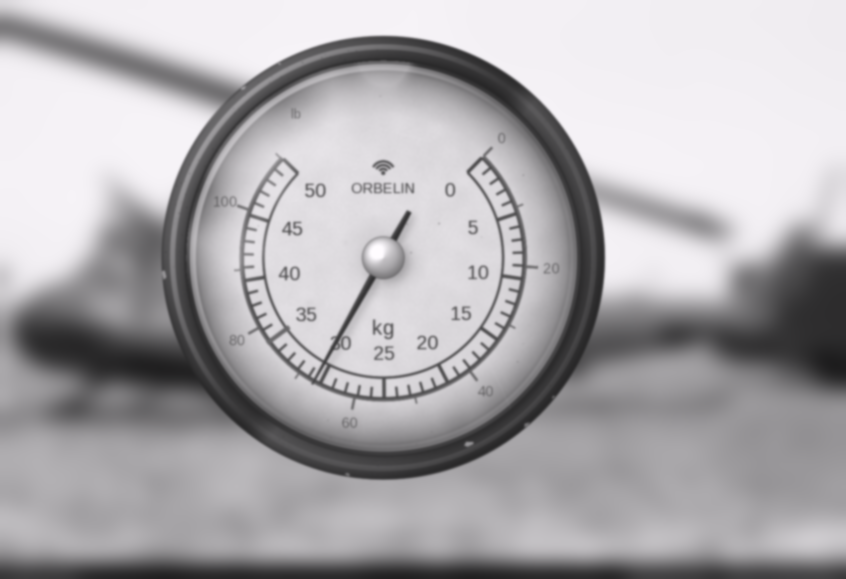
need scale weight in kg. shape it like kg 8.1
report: kg 30.5
